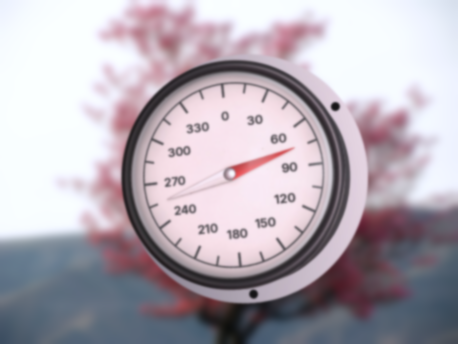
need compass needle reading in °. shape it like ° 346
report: ° 75
